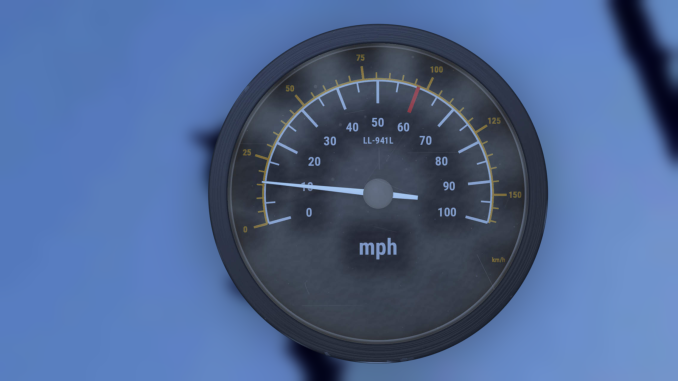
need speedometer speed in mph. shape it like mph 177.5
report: mph 10
